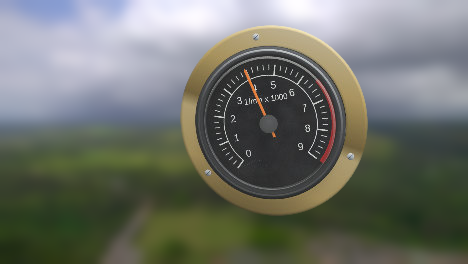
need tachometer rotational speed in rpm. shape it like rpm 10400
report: rpm 4000
